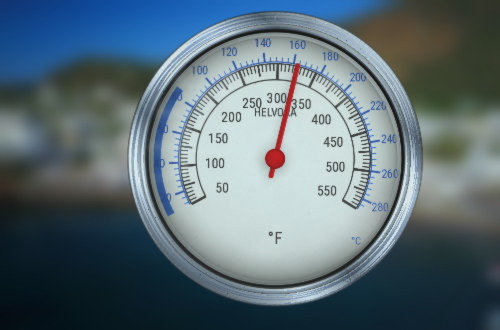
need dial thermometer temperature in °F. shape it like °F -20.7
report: °F 325
